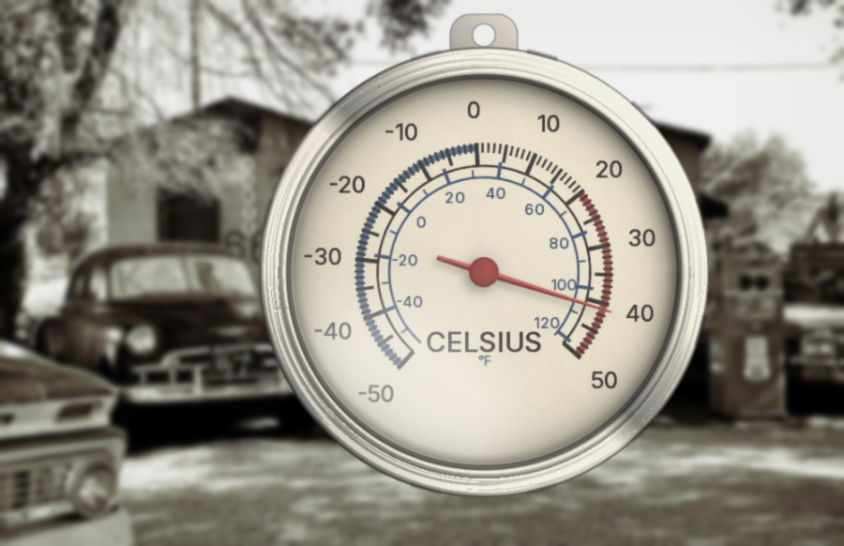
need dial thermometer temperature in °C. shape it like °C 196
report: °C 41
